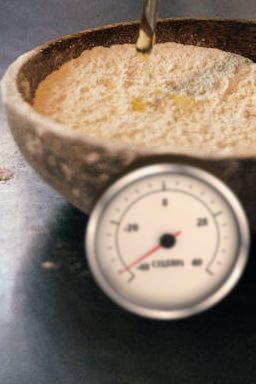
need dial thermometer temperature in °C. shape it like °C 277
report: °C -36
